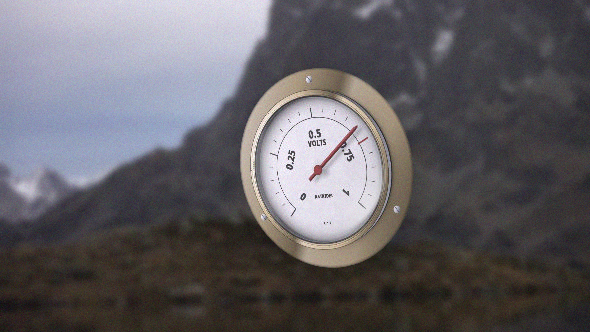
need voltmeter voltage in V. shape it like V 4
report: V 0.7
